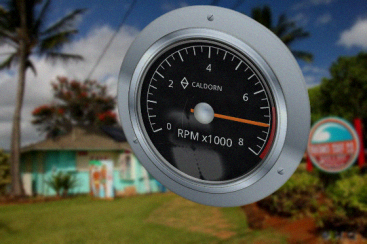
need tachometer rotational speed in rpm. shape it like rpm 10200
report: rpm 7000
